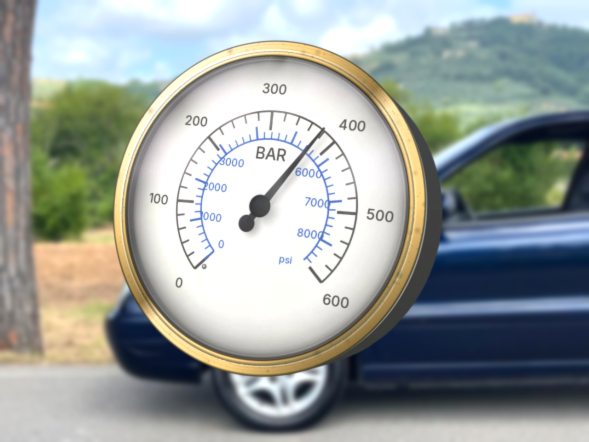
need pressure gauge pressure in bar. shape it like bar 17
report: bar 380
